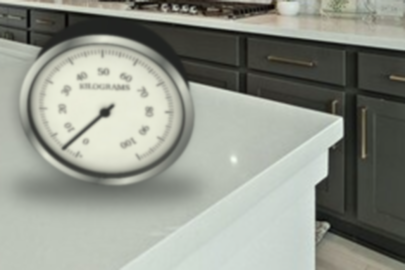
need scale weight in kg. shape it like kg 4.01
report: kg 5
